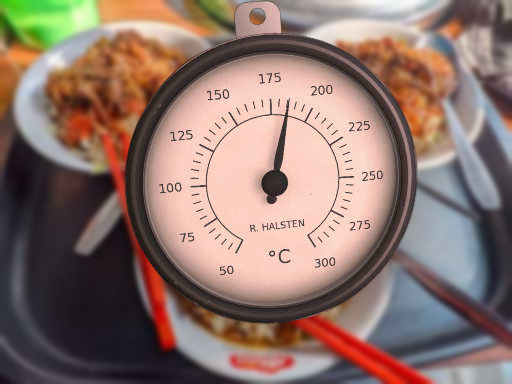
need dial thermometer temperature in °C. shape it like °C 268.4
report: °C 185
